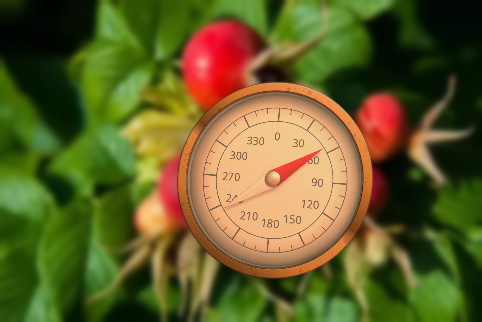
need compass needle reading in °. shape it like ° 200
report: ° 55
